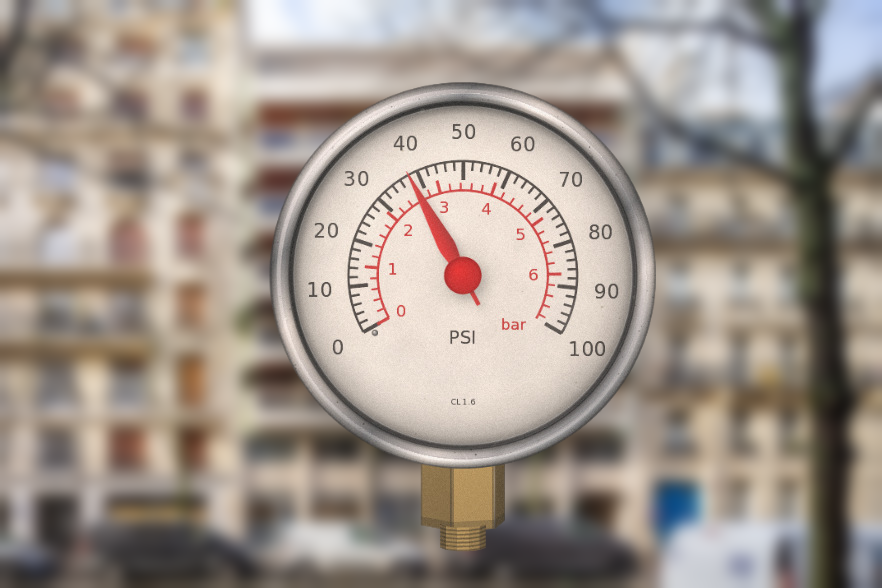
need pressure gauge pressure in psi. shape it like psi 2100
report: psi 38
